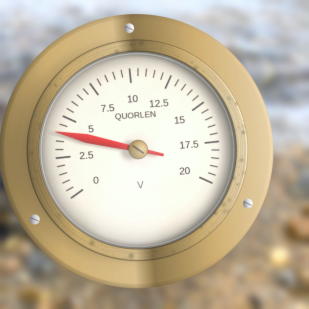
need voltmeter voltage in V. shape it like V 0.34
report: V 4
